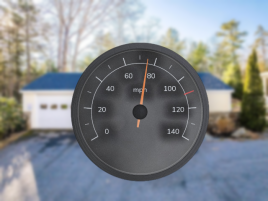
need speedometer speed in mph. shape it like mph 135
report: mph 75
